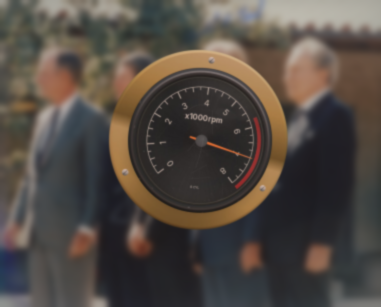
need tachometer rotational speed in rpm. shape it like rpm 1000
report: rpm 7000
